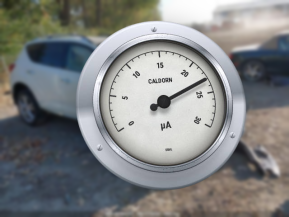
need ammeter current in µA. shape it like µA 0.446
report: µA 23
